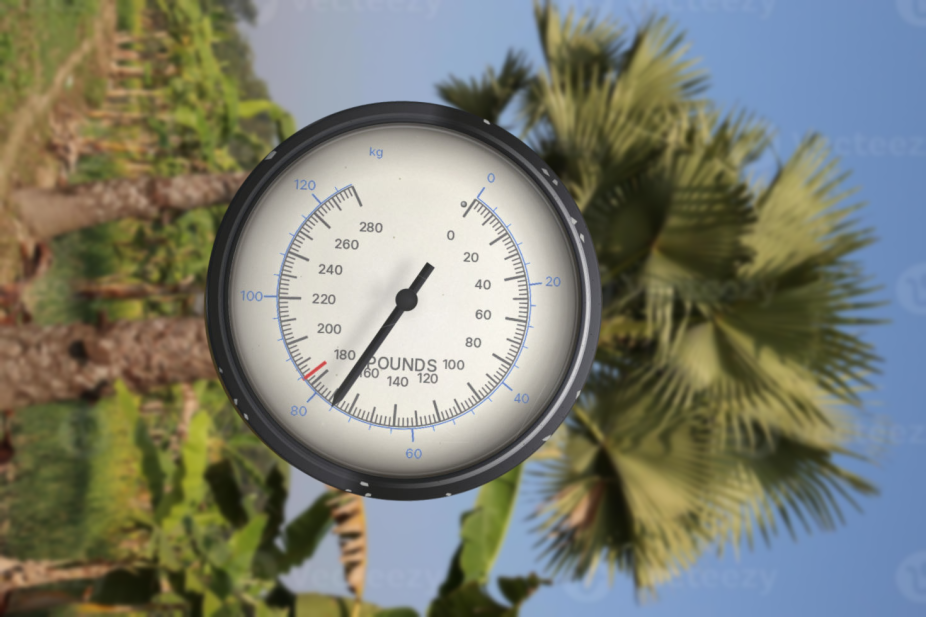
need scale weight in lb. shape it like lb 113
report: lb 168
